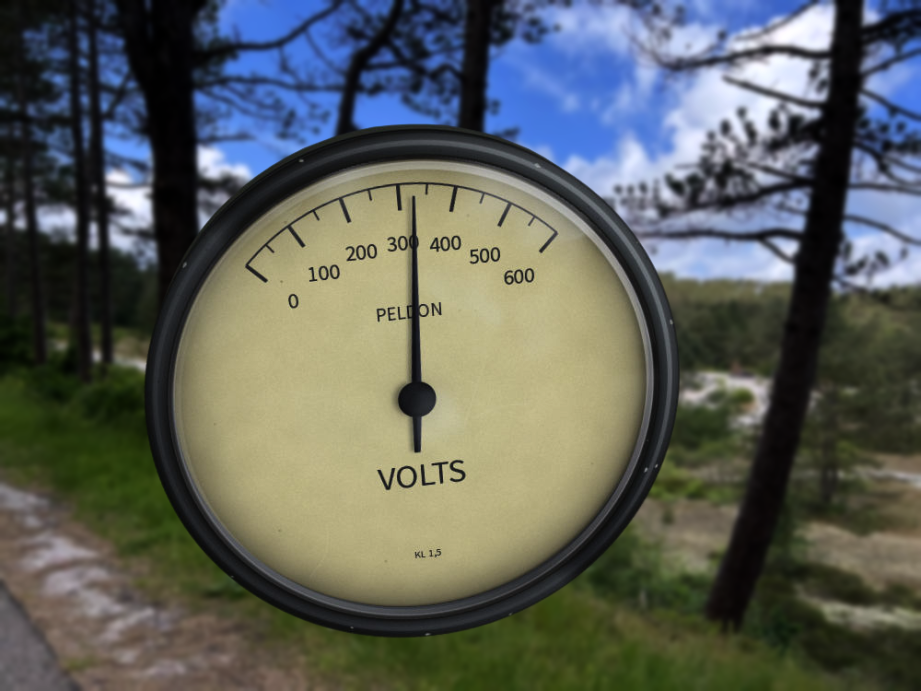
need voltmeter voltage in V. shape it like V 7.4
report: V 325
